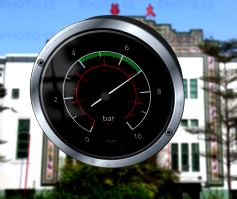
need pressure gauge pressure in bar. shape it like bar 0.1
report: bar 7
